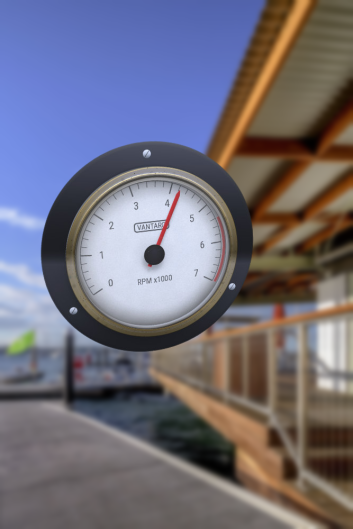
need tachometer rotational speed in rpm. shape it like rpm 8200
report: rpm 4200
